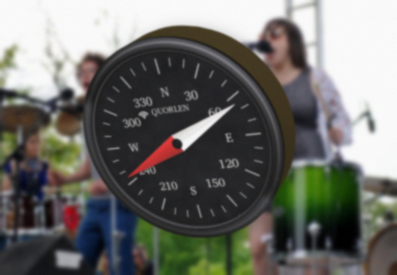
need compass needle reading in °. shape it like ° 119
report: ° 245
